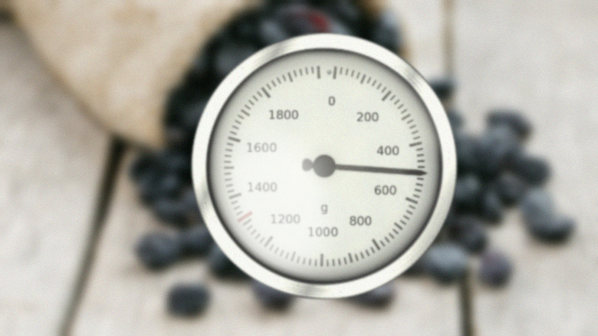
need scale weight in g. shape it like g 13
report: g 500
